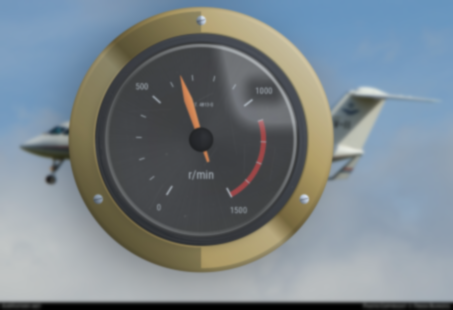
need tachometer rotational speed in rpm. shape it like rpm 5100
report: rpm 650
